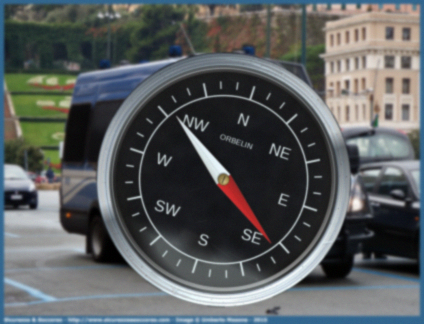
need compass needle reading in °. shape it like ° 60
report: ° 125
